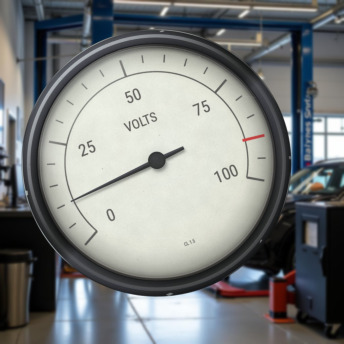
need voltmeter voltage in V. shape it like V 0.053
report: V 10
